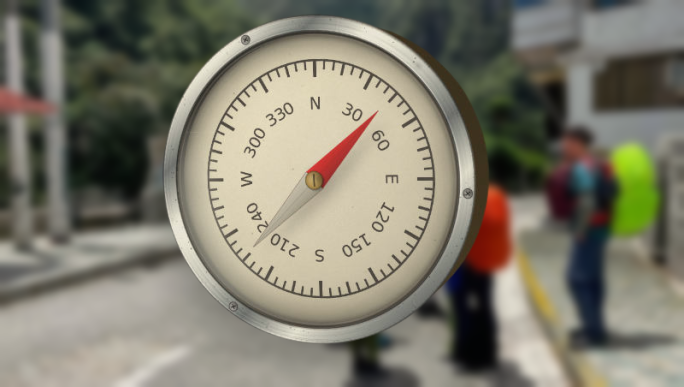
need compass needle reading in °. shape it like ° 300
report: ° 45
